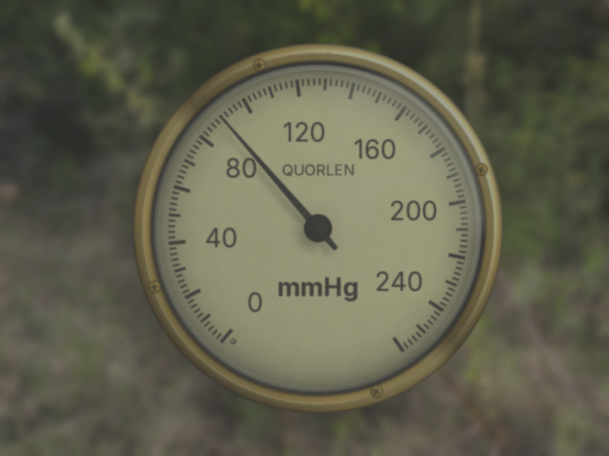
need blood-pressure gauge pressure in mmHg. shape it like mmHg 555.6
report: mmHg 90
